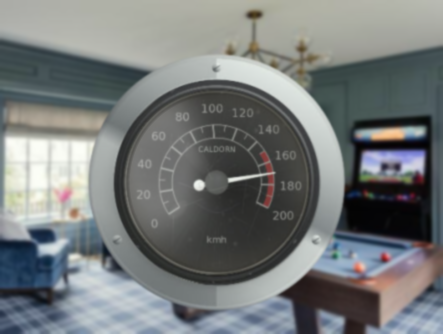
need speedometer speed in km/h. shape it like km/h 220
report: km/h 170
